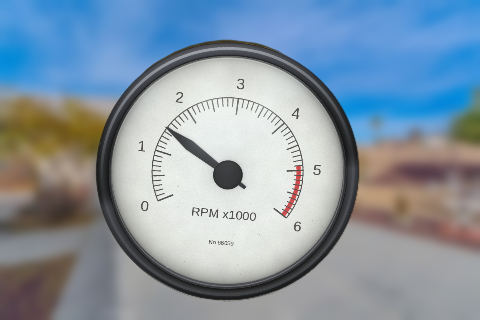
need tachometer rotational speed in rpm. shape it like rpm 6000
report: rpm 1500
